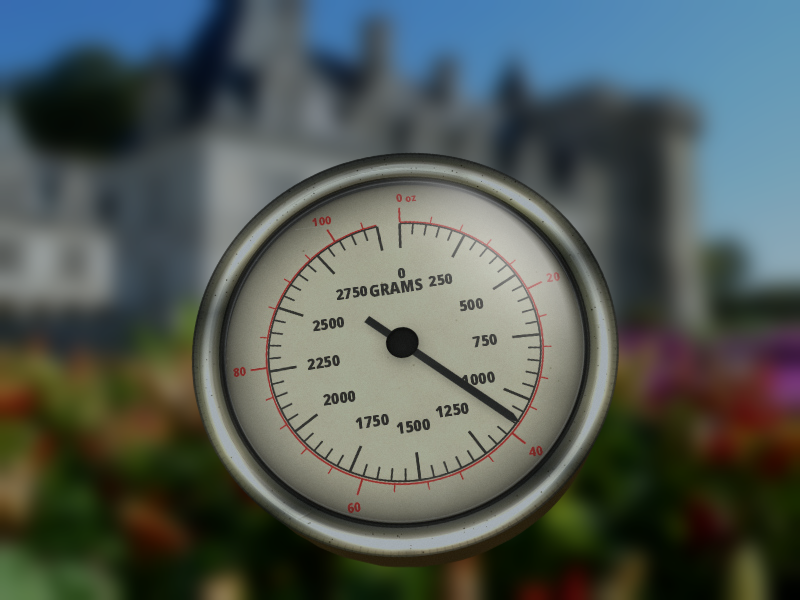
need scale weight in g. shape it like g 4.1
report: g 1100
